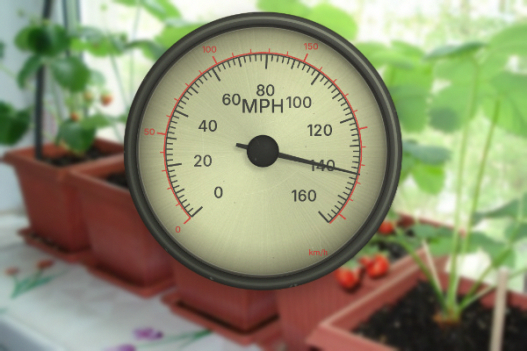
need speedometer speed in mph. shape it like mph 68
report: mph 140
